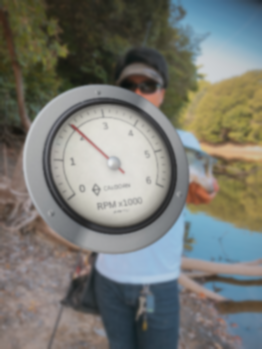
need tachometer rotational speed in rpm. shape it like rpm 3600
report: rpm 2000
